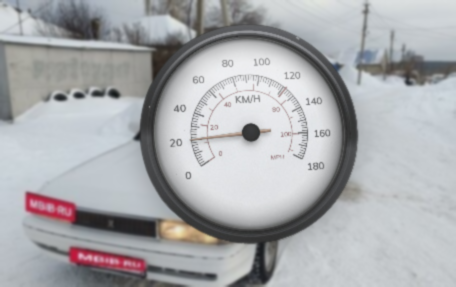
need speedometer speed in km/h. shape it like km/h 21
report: km/h 20
